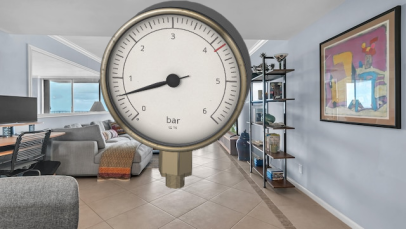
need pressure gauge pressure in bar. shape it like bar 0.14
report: bar 0.6
